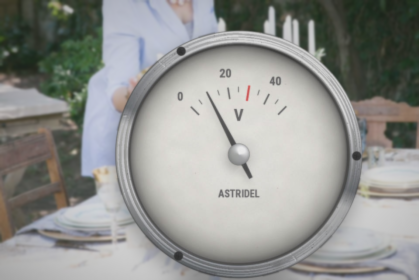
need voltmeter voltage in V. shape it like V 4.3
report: V 10
